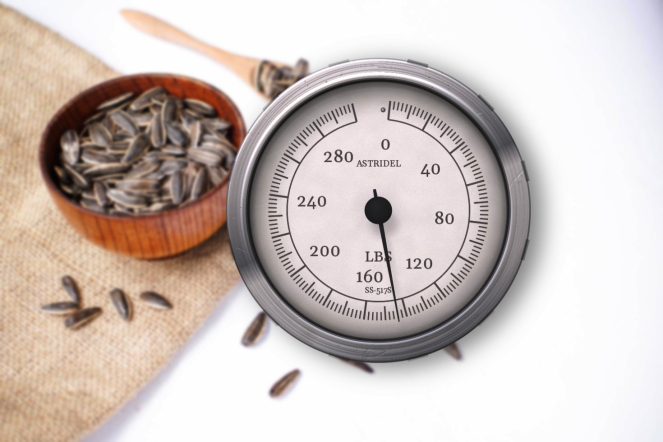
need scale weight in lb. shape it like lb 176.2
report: lb 144
